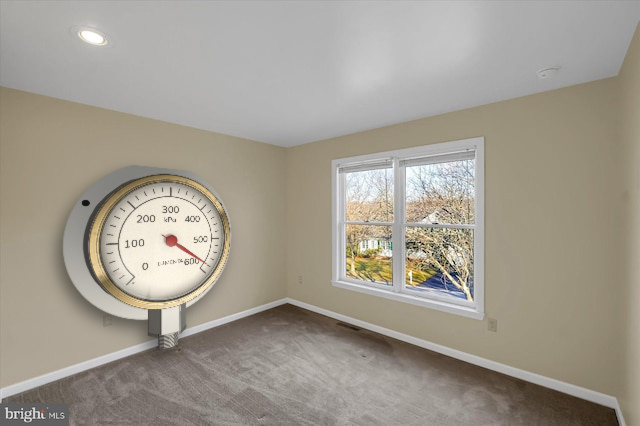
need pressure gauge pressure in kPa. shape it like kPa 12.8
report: kPa 580
